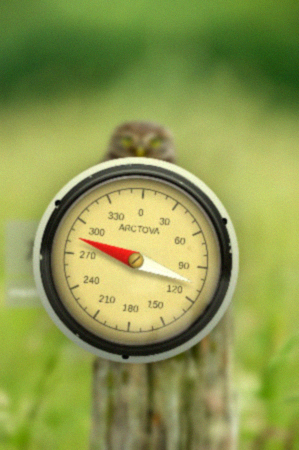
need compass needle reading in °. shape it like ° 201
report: ° 285
